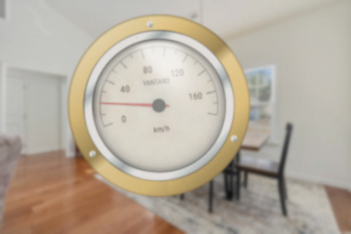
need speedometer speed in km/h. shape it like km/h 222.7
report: km/h 20
